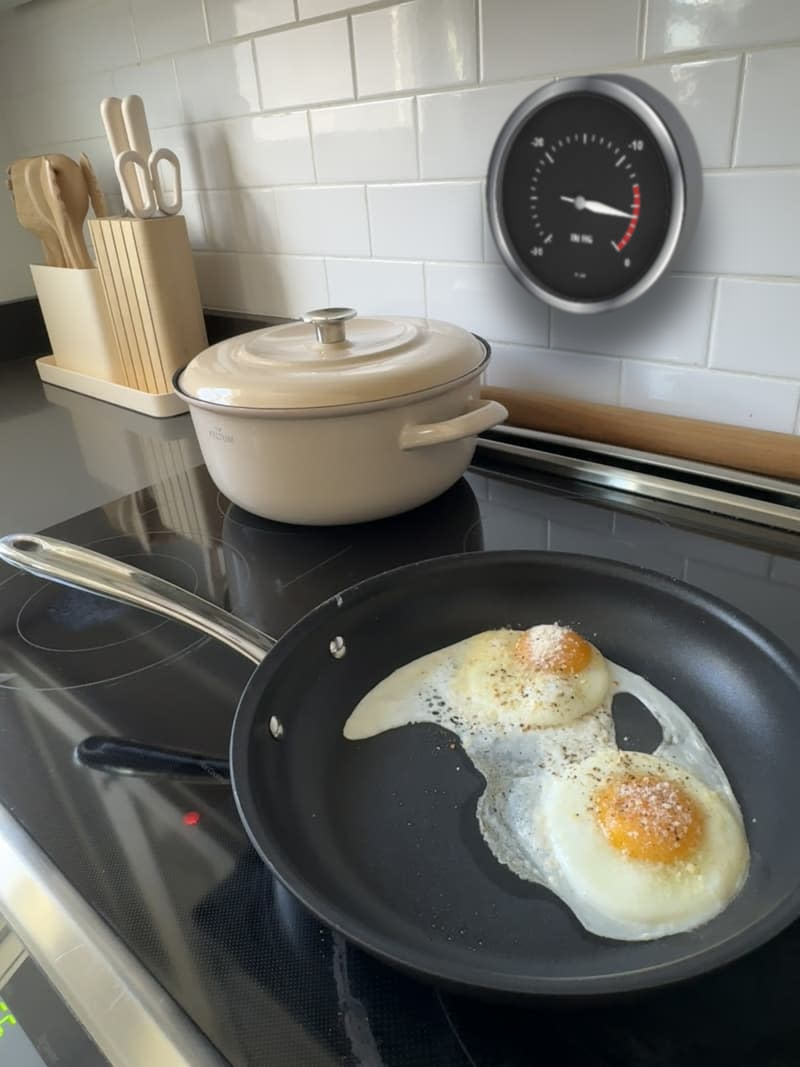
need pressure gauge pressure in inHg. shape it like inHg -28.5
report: inHg -4
